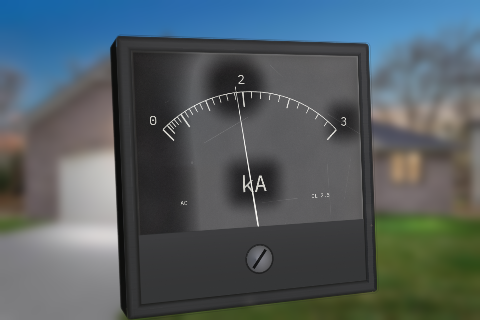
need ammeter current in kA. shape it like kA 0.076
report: kA 1.9
